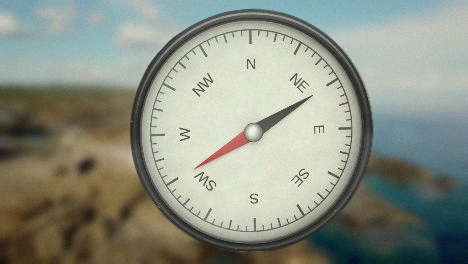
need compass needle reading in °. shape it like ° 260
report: ° 240
